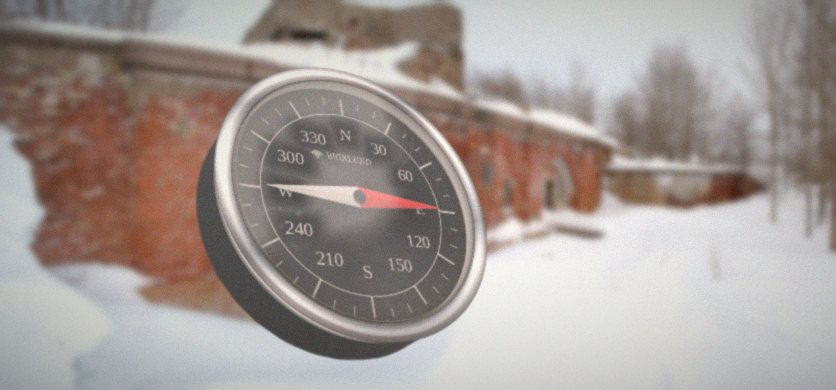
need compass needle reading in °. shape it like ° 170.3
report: ° 90
